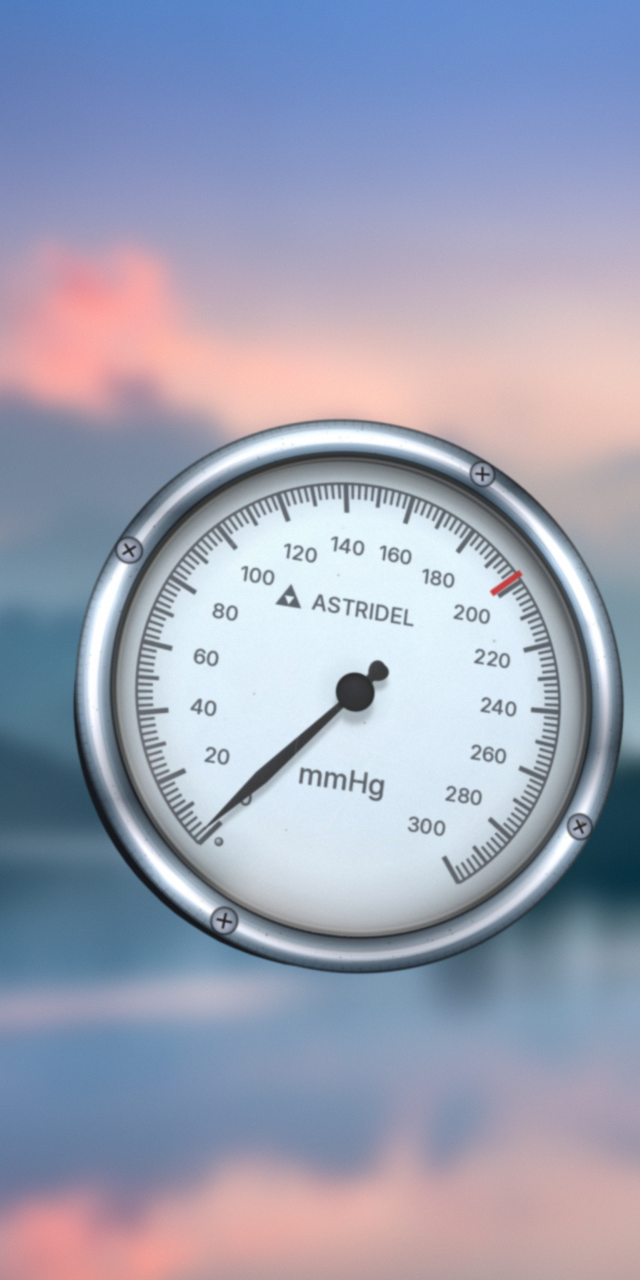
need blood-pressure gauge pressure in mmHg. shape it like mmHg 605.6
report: mmHg 2
